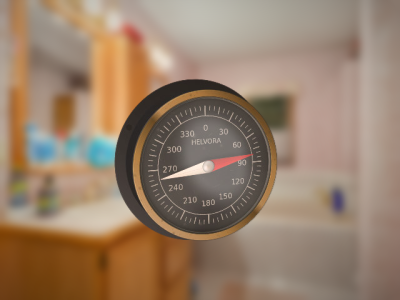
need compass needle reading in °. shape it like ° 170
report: ° 80
